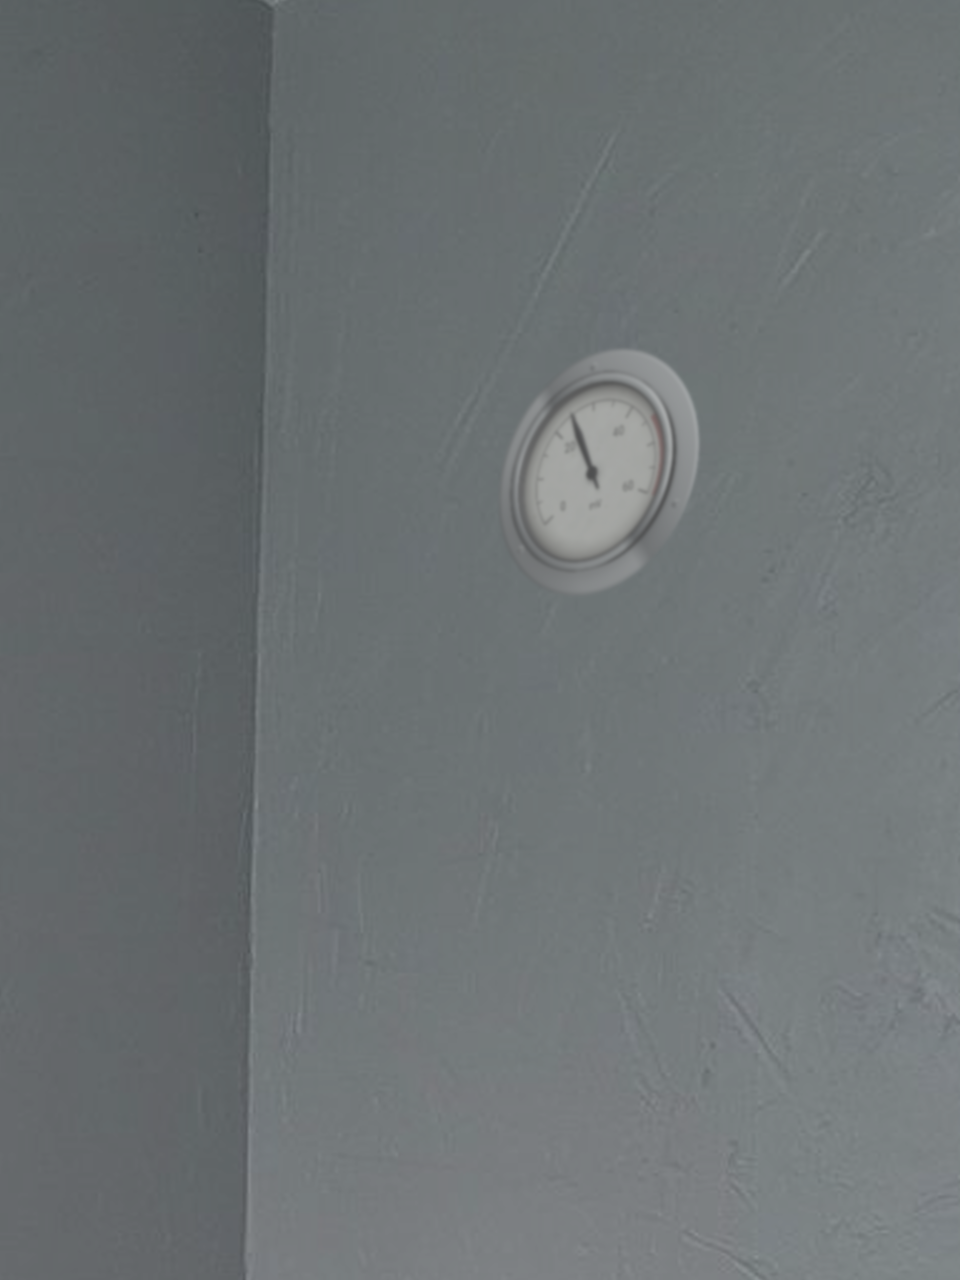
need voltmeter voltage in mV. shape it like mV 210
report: mV 25
